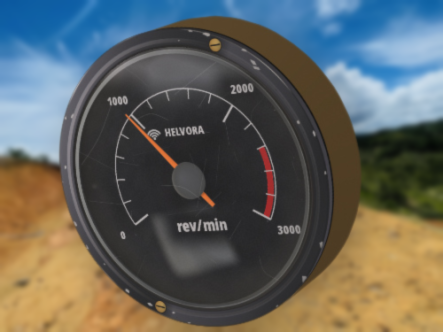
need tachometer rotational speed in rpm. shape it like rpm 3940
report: rpm 1000
